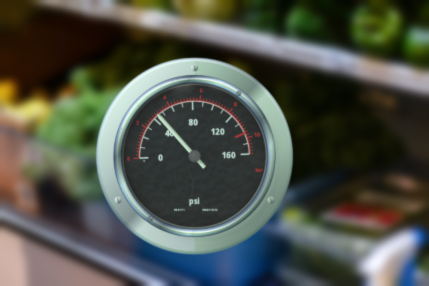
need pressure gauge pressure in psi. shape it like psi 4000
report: psi 45
